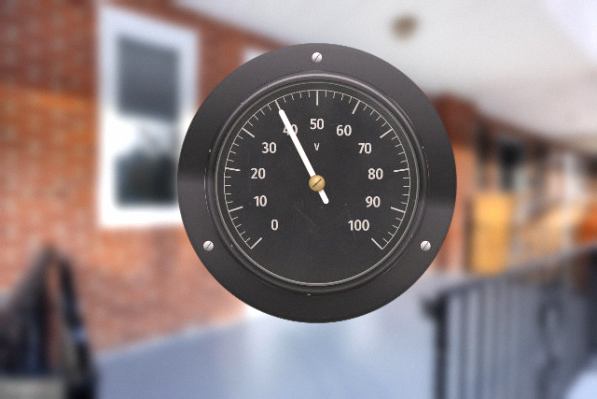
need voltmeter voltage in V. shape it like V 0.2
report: V 40
